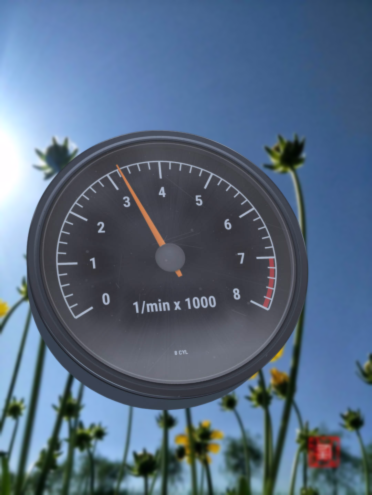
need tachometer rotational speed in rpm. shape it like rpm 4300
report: rpm 3200
